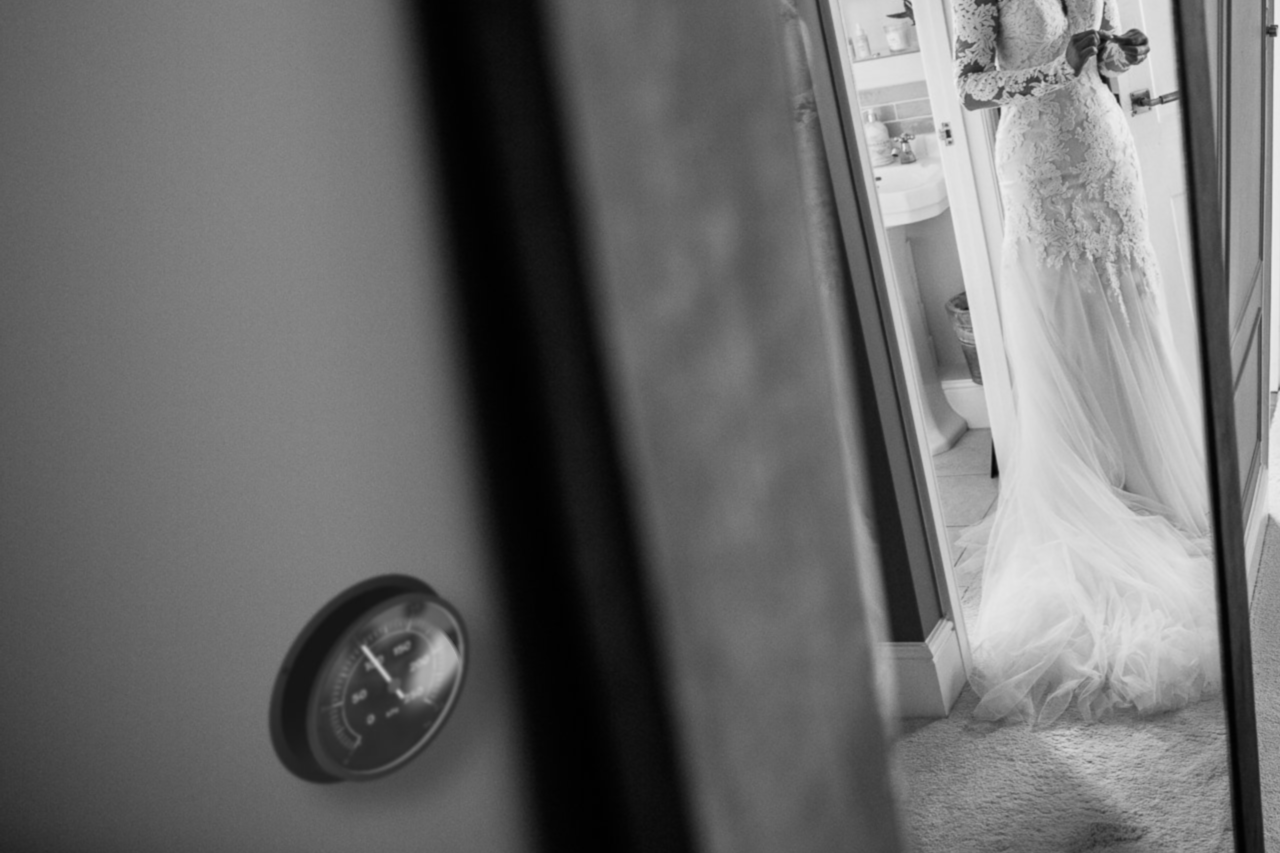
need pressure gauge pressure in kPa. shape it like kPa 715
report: kPa 100
